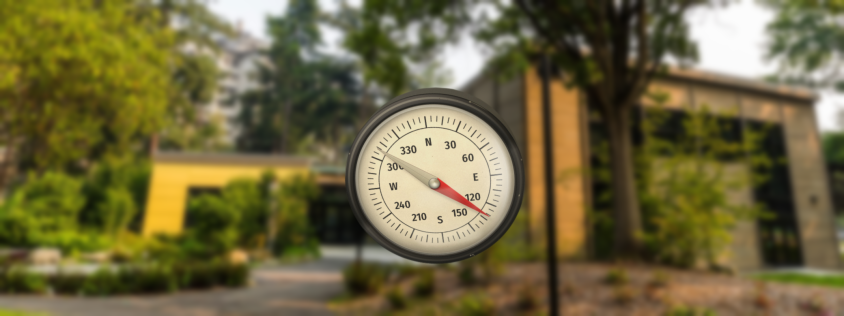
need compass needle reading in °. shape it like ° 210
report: ° 130
